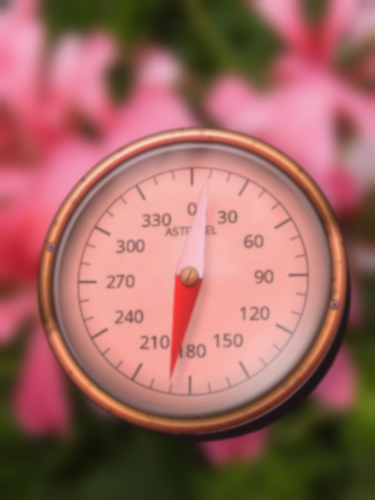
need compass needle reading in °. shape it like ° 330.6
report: ° 190
